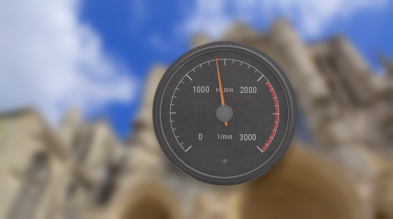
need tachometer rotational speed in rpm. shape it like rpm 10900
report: rpm 1400
